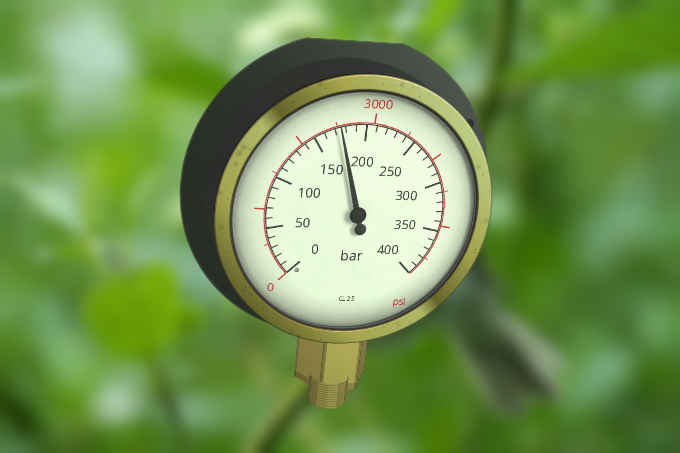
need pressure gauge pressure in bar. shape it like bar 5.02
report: bar 175
